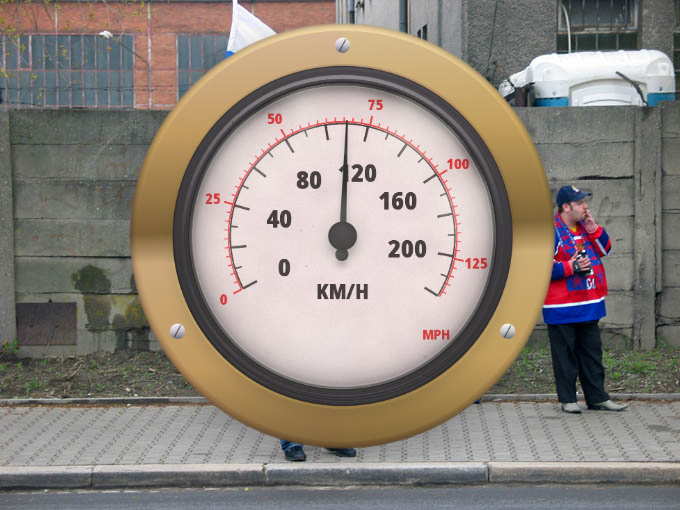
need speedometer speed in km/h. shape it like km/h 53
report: km/h 110
